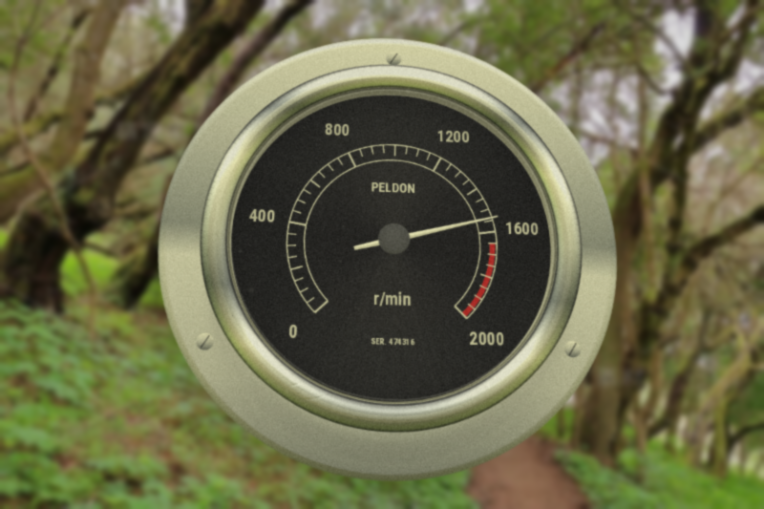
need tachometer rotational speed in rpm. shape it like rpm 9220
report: rpm 1550
